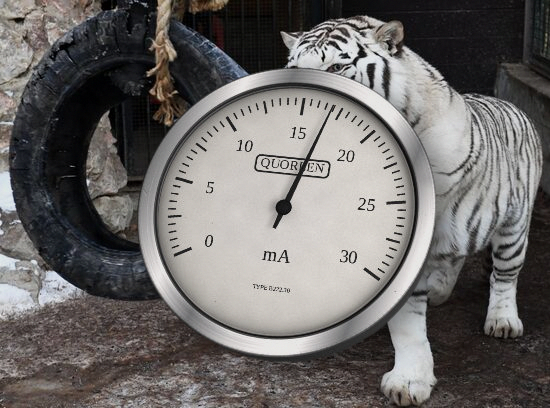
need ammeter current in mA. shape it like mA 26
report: mA 17
